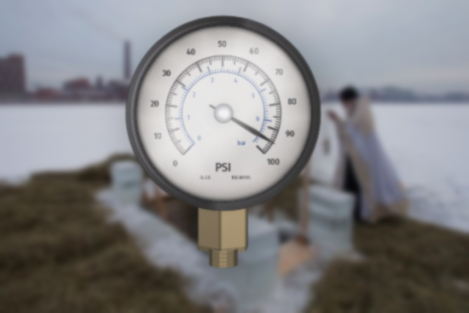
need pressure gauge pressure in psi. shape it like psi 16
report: psi 95
